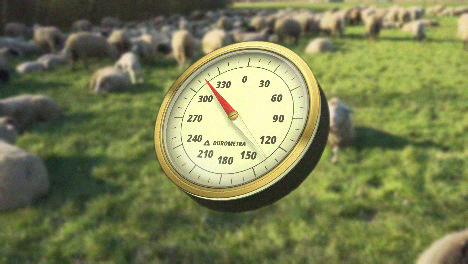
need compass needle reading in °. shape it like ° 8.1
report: ° 315
